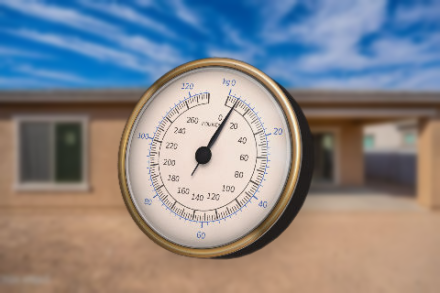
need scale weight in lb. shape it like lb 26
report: lb 10
